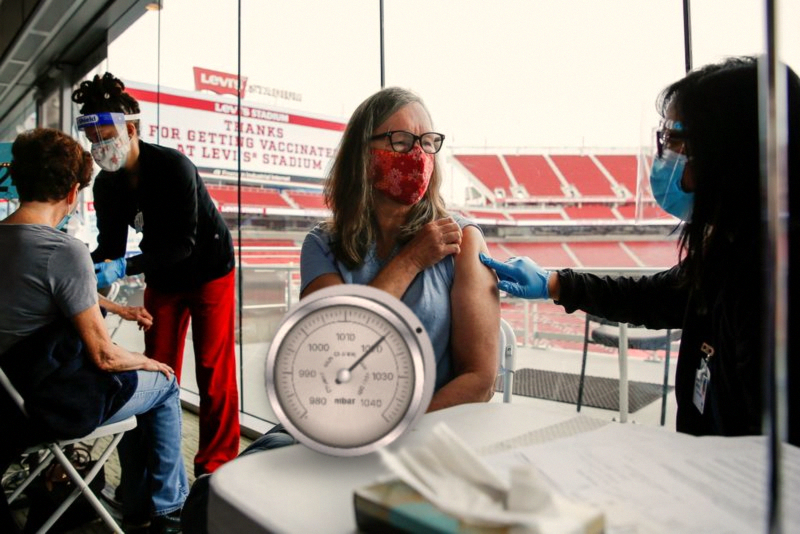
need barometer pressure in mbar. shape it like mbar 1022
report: mbar 1020
